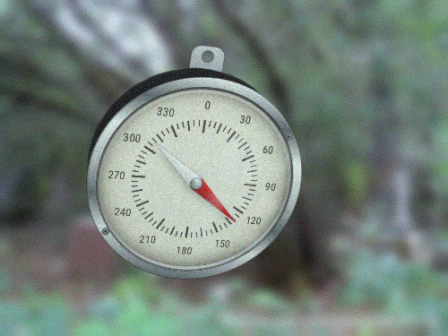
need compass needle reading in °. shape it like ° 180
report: ° 130
